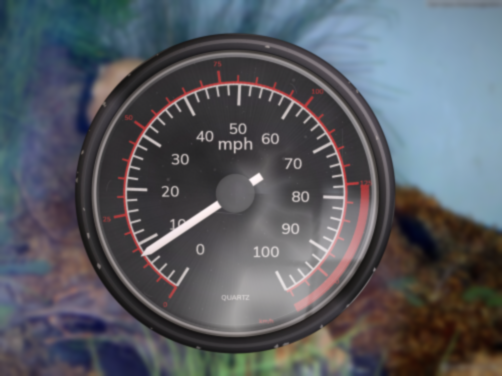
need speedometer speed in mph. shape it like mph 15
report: mph 8
